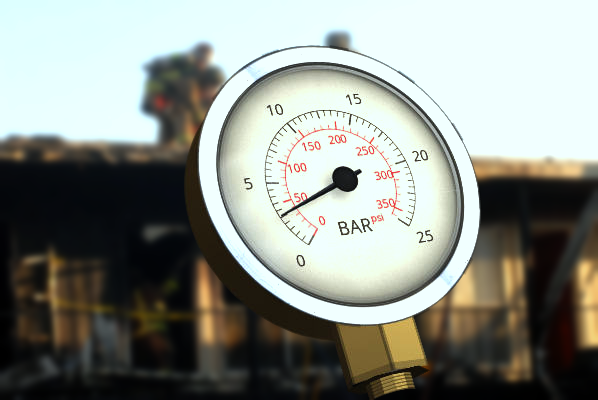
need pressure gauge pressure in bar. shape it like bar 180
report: bar 2.5
